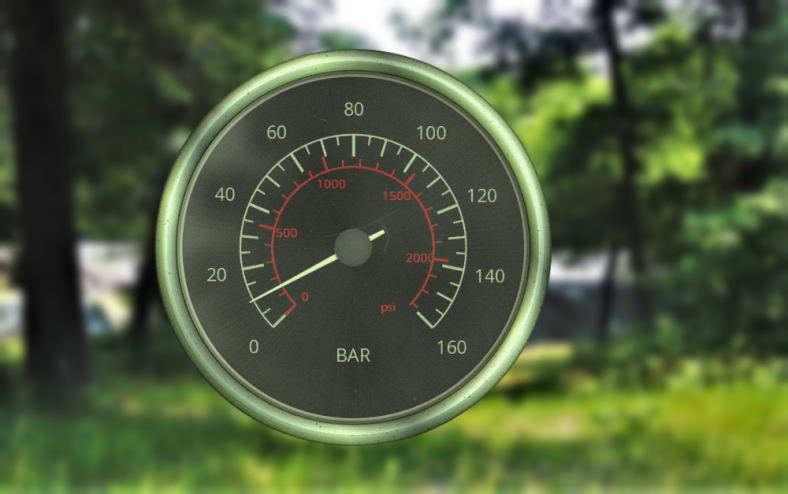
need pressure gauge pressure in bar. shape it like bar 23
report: bar 10
